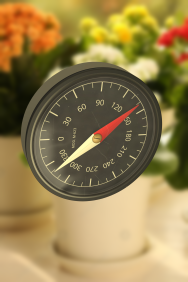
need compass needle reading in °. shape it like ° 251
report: ° 140
